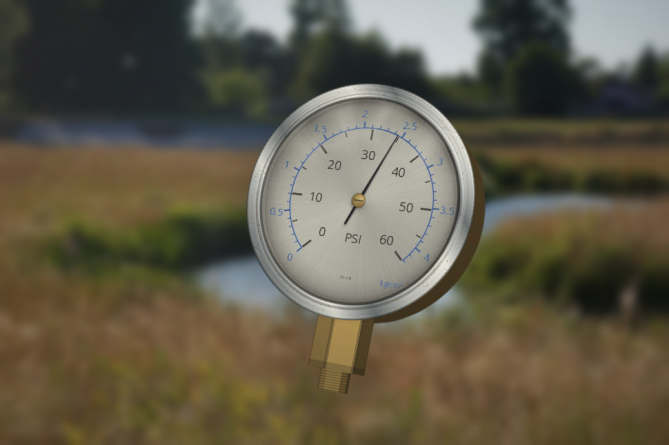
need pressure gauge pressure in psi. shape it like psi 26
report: psi 35
